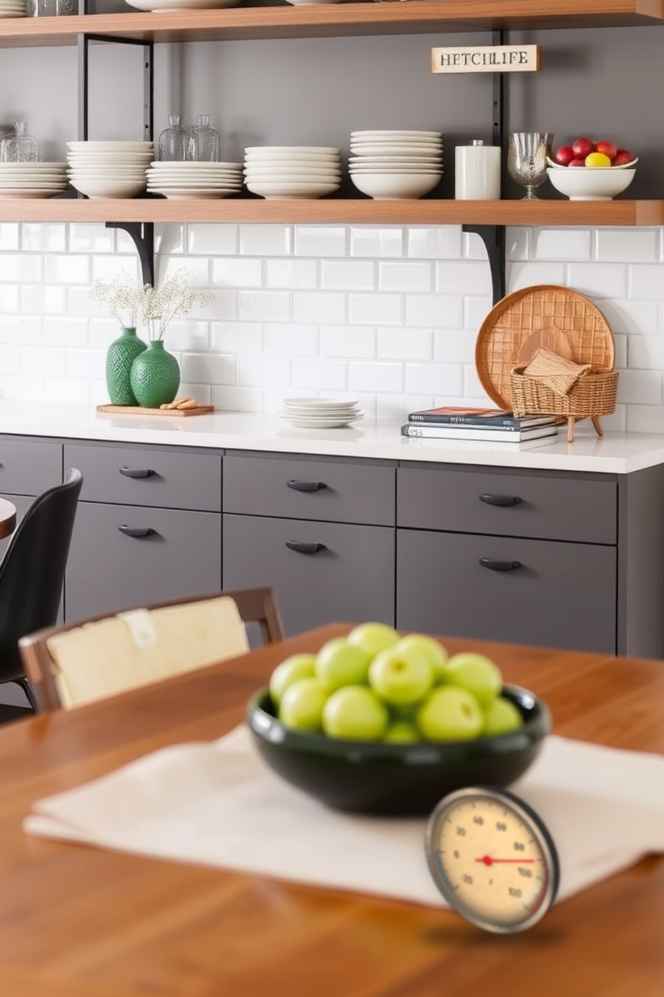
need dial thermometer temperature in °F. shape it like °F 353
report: °F 90
